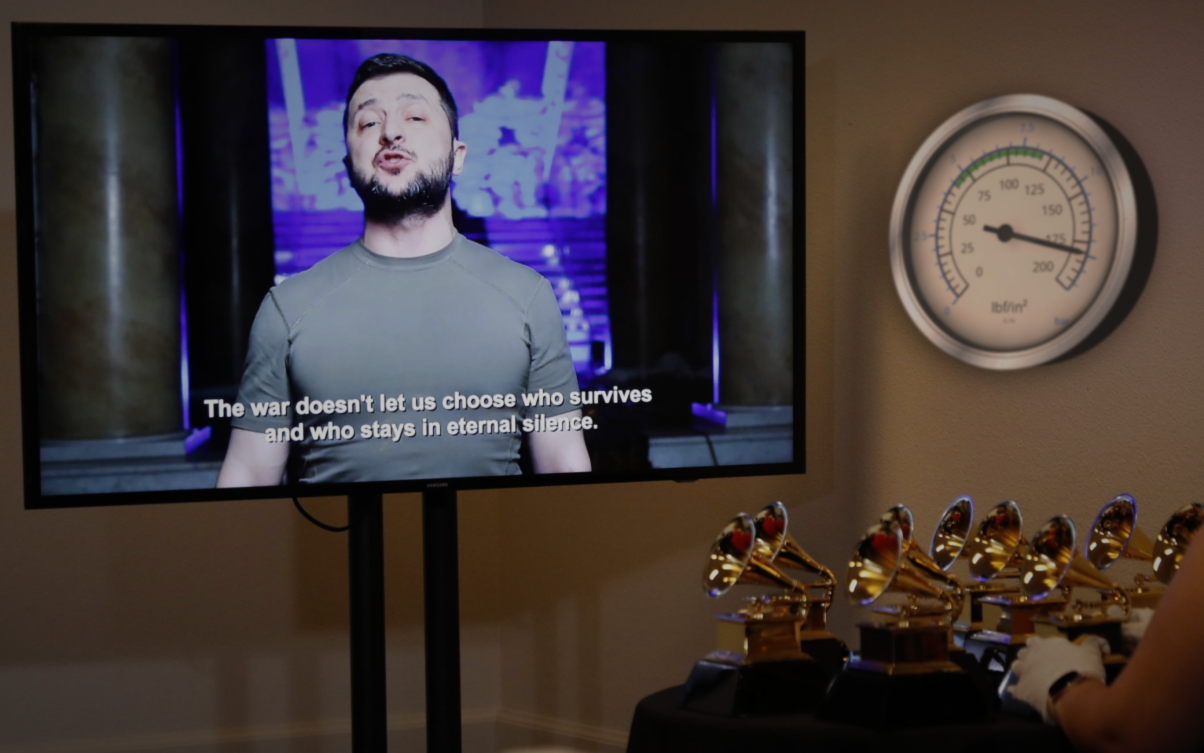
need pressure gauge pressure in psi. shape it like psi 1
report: psi 180
